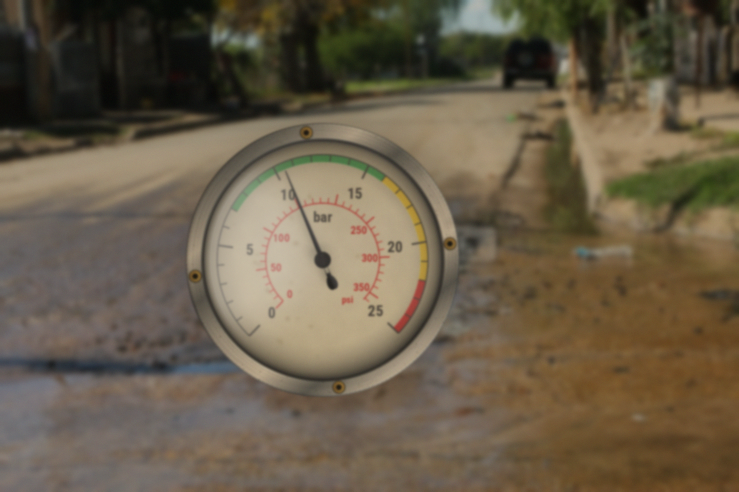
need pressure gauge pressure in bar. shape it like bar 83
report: bar 10.5
